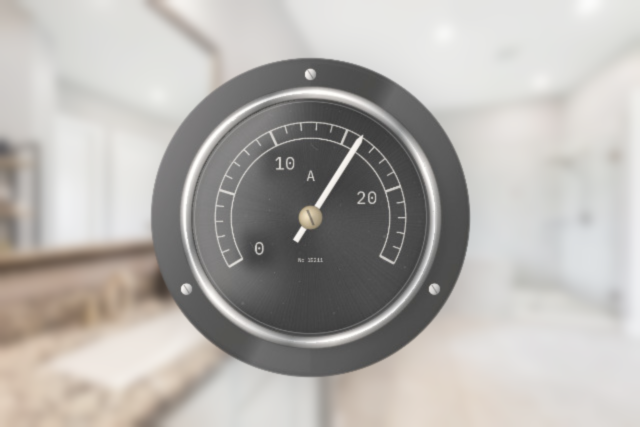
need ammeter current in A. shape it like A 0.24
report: A 16
